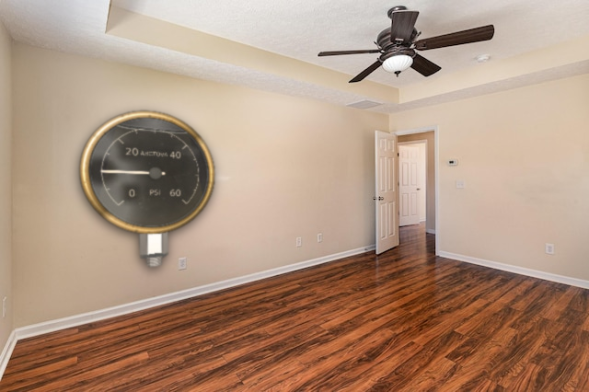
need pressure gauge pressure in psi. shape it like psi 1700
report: psi 10
